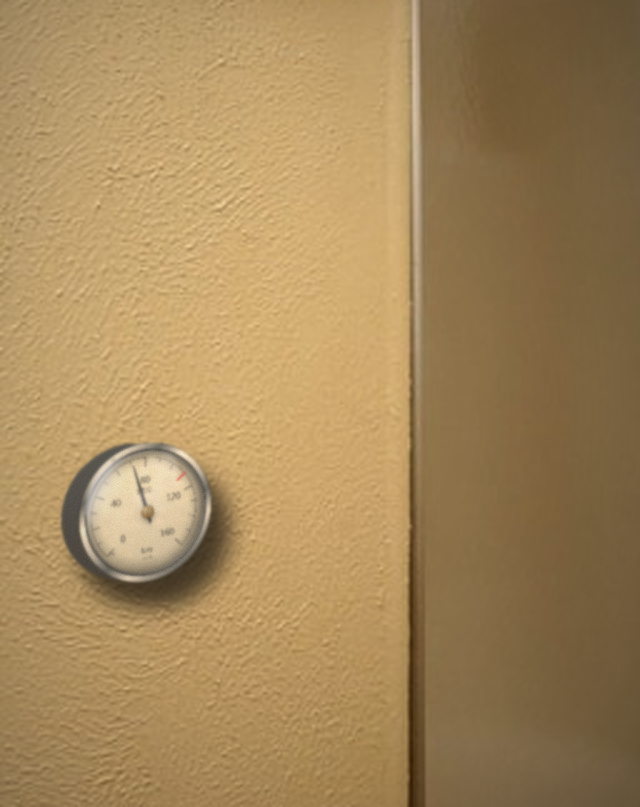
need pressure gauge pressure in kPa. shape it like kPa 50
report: kPa 70
